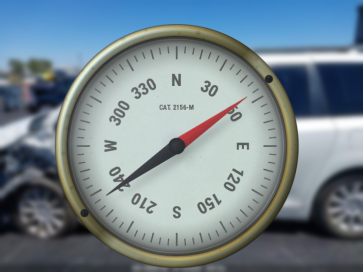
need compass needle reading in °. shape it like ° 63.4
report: ° 55
